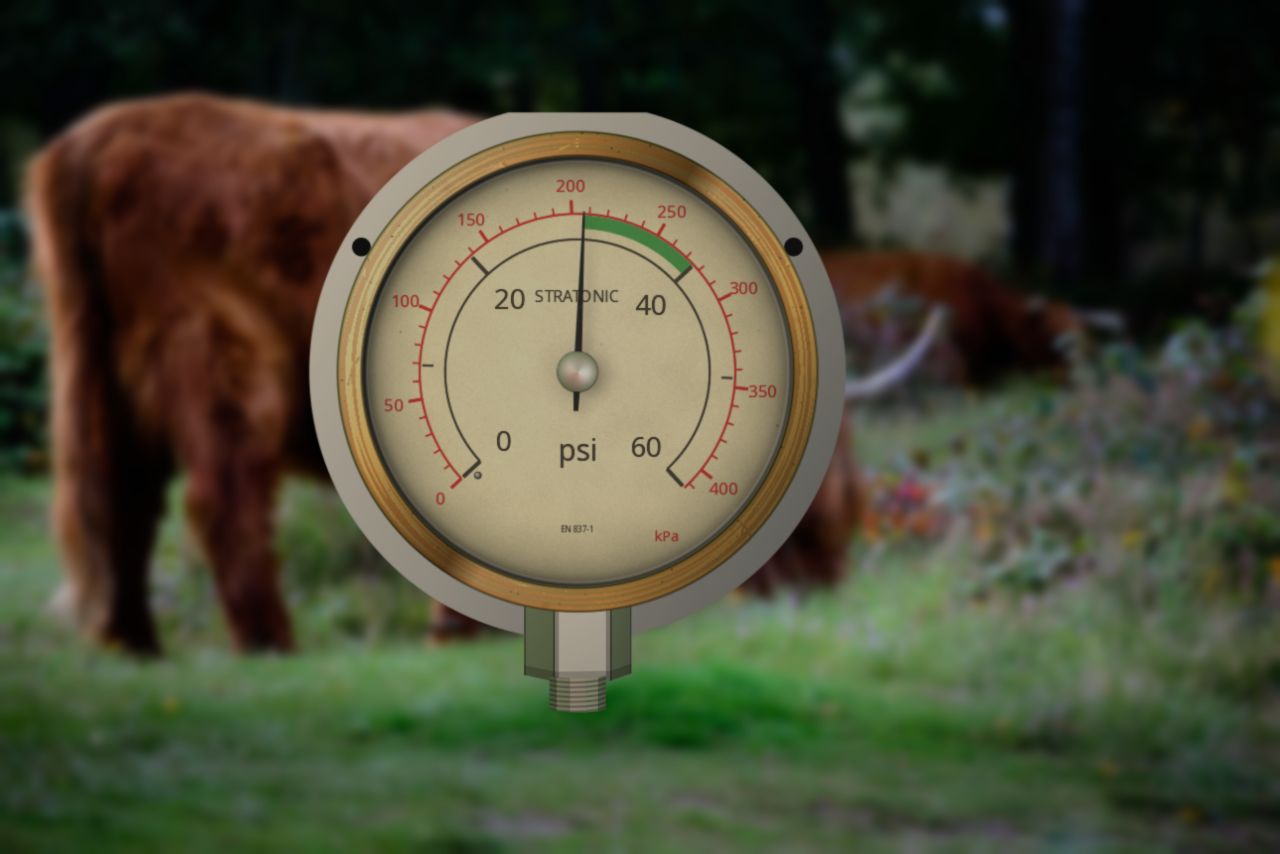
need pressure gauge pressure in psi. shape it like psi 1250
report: psi 30
